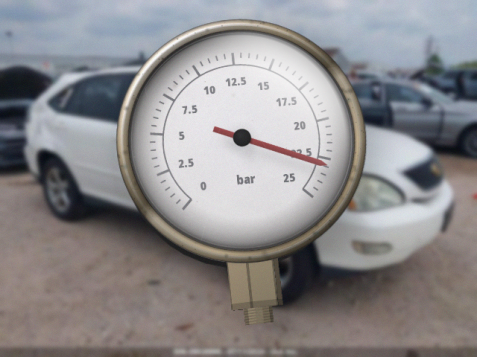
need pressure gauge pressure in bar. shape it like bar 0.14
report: bar 23
